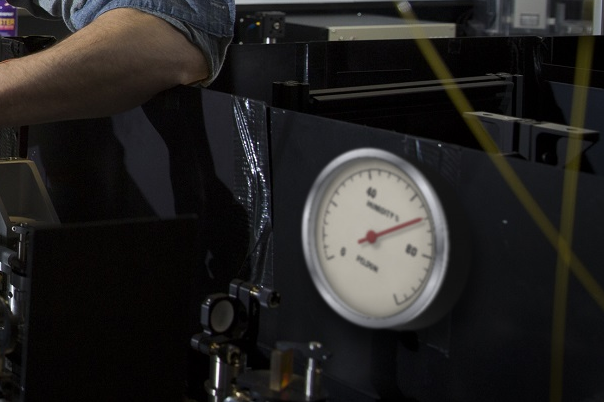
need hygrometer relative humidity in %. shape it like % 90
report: % 68
